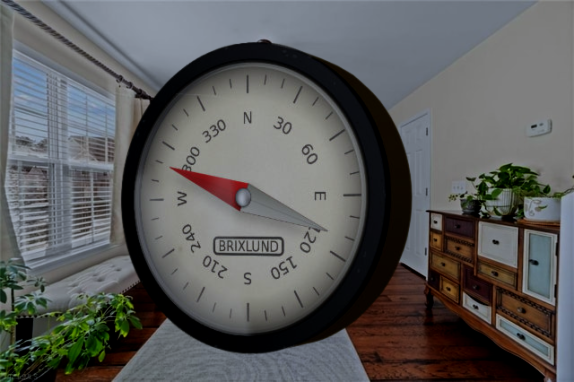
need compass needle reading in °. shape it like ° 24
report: ° 290
